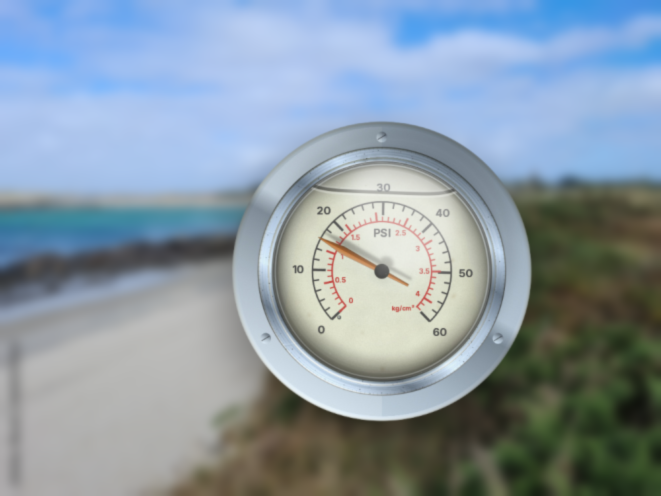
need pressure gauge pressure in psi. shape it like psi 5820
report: psi 16
